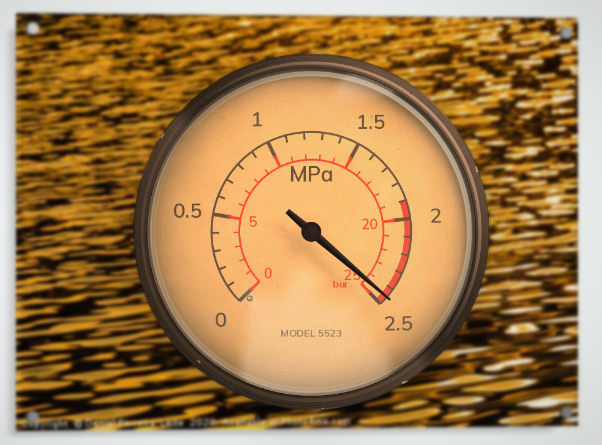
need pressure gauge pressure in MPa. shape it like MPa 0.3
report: MPa 2.45
